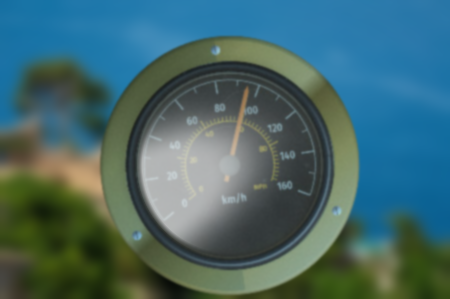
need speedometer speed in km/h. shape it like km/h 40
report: km/h 95
